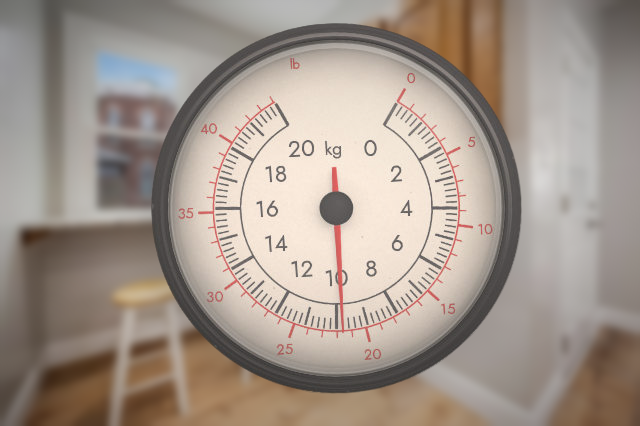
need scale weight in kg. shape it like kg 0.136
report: kg 9.8
